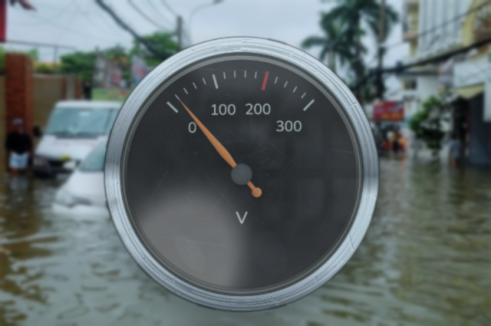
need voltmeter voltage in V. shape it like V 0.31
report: V 20
